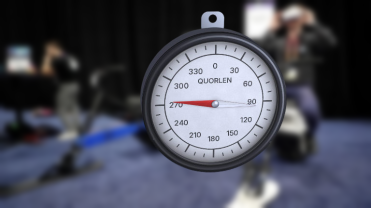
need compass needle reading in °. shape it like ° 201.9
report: ° 275
